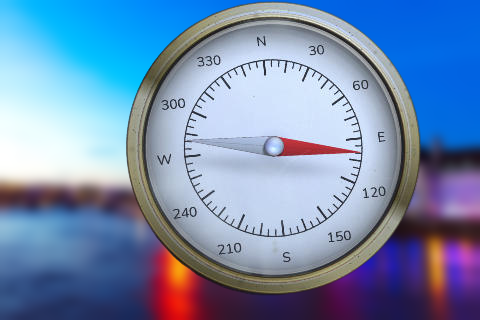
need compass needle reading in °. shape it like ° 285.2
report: ° 100
